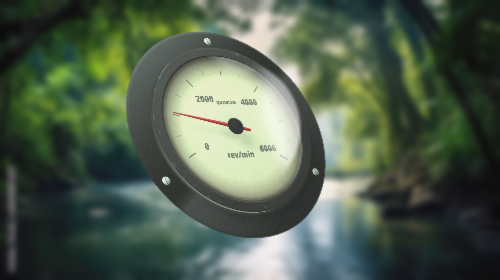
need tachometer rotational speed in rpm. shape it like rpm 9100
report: rpm 1000
